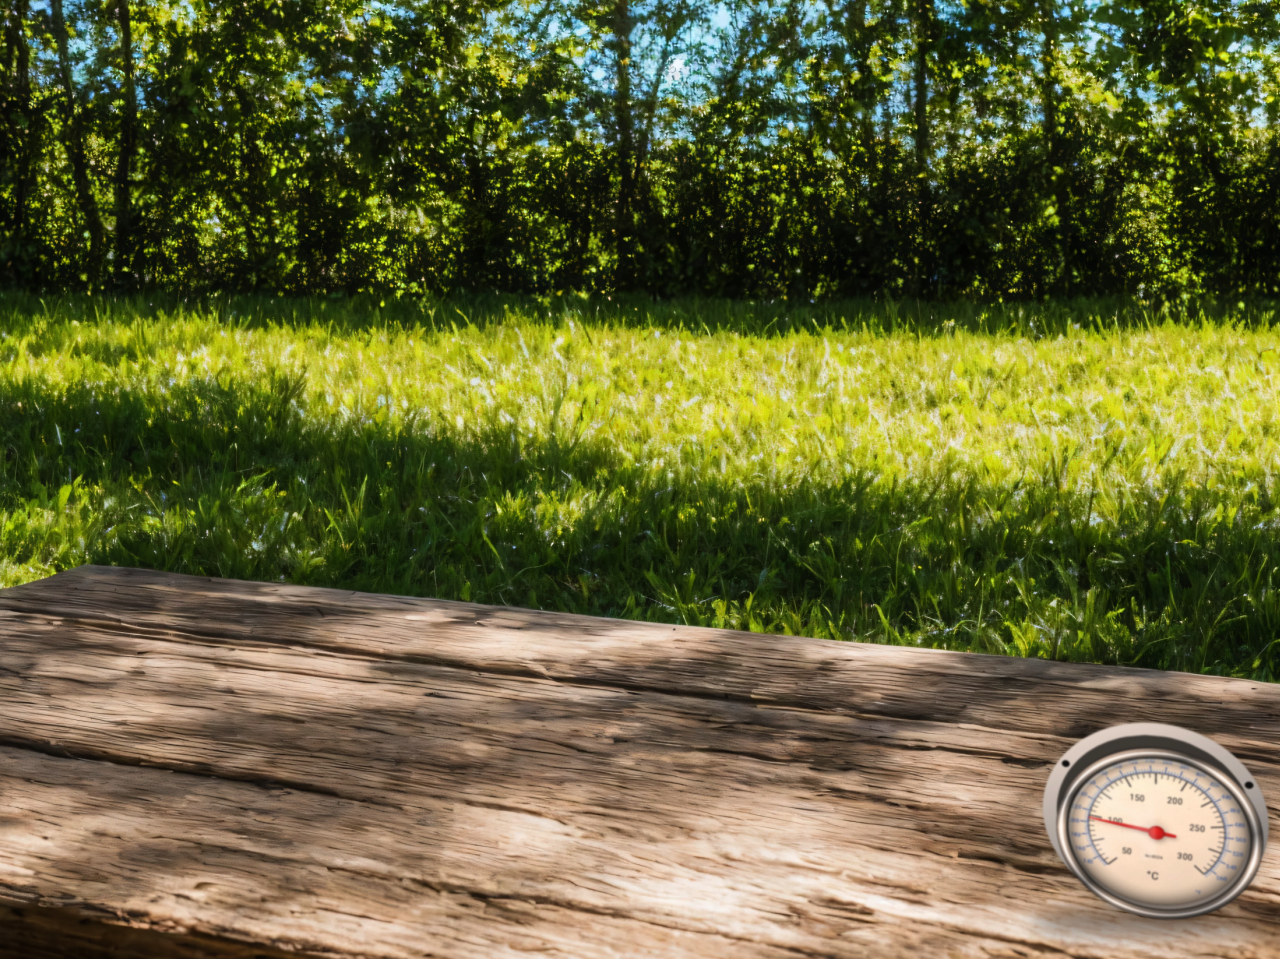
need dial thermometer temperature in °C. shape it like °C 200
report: °C 100
